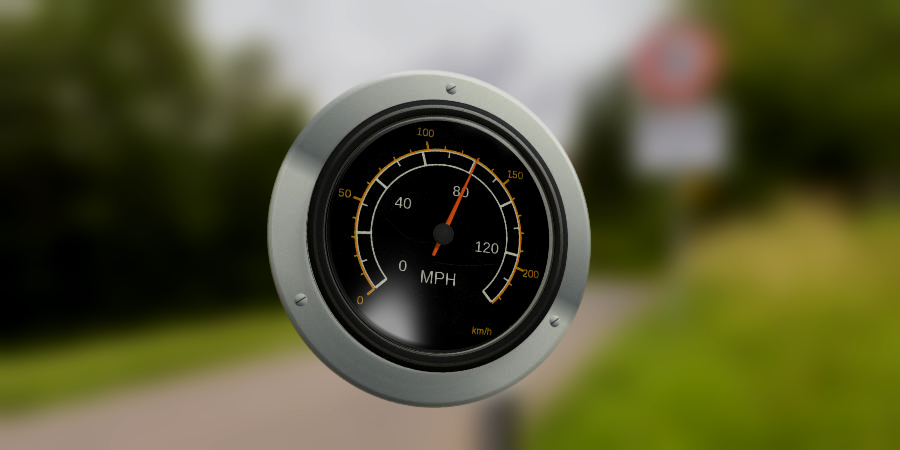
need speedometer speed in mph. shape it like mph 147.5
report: mph 80
